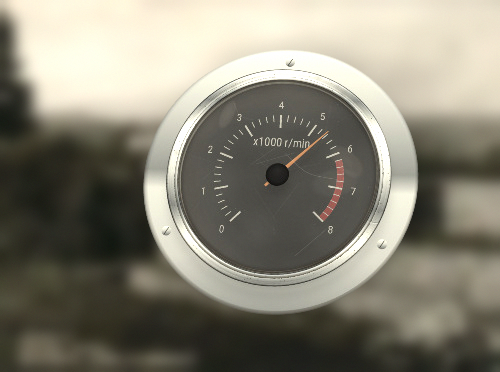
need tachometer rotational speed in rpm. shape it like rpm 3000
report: rpm 5400
